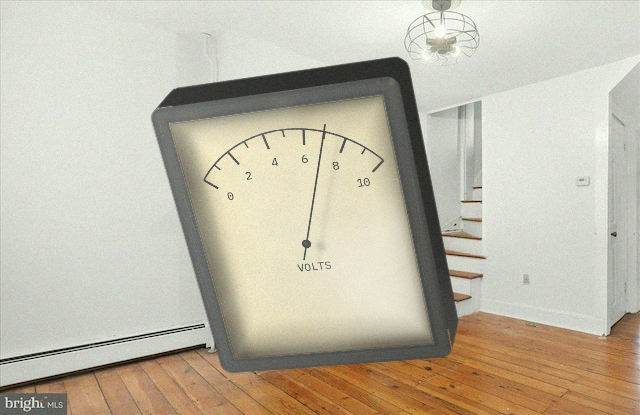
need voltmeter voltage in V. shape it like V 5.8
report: V 7
